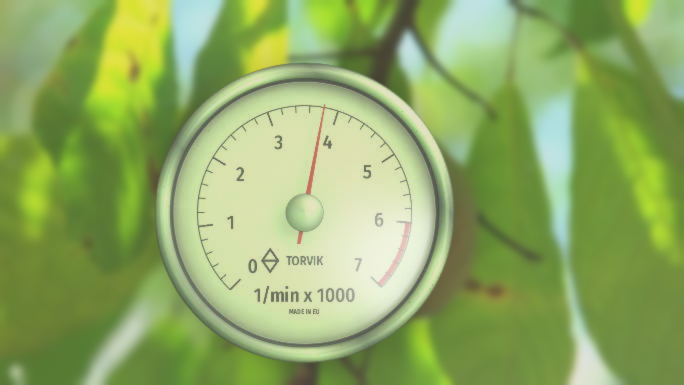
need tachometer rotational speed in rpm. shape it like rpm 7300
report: rpm 3800
